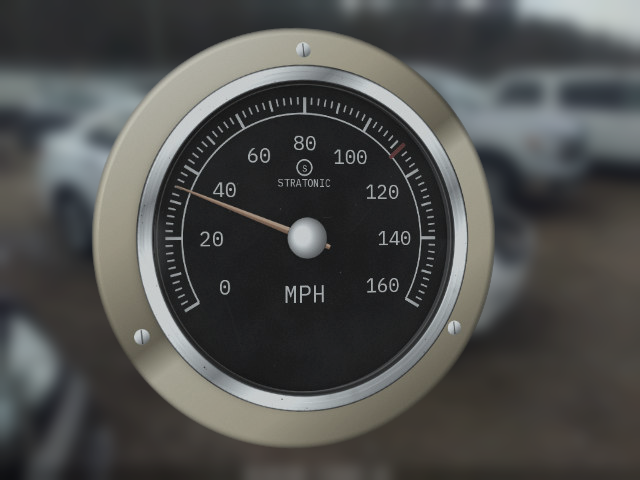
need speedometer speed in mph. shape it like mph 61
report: mph 34
